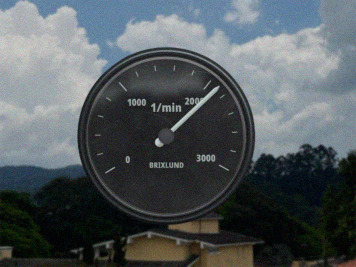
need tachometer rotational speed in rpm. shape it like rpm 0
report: rpm 2100
